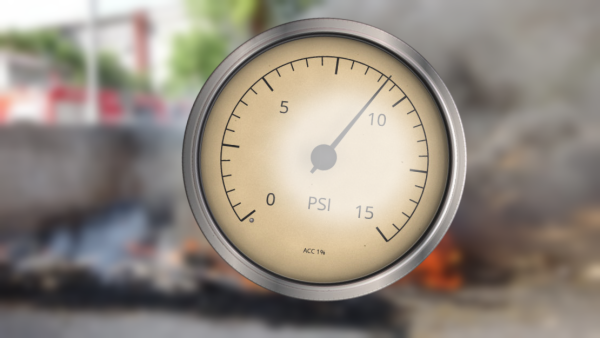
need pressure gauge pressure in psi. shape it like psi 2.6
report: psi 9.25
